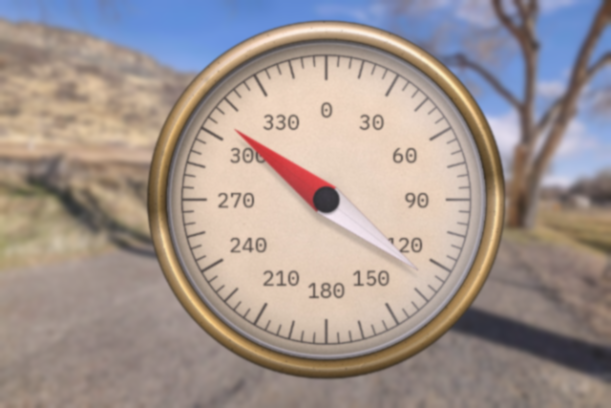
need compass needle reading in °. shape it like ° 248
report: ° 307.5
